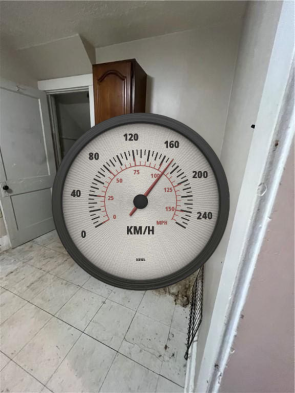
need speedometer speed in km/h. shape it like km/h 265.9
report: km/h 170
